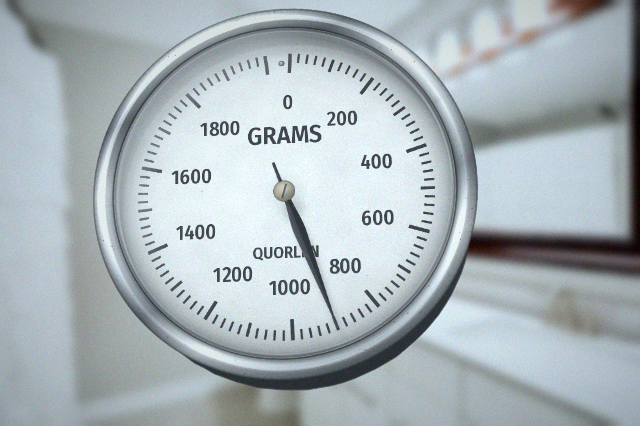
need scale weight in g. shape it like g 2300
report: g 900
